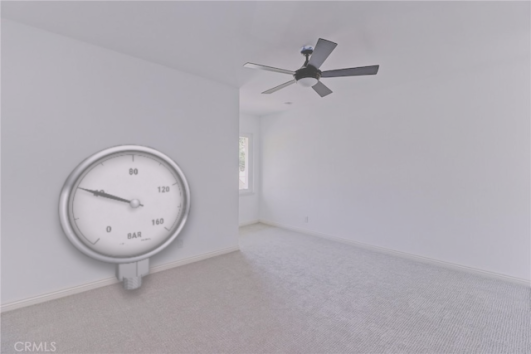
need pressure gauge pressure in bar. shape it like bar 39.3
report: bar 40
